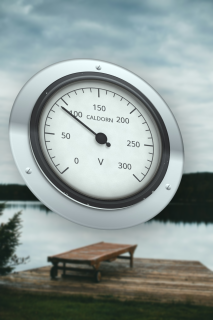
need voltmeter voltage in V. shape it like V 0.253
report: V 90
